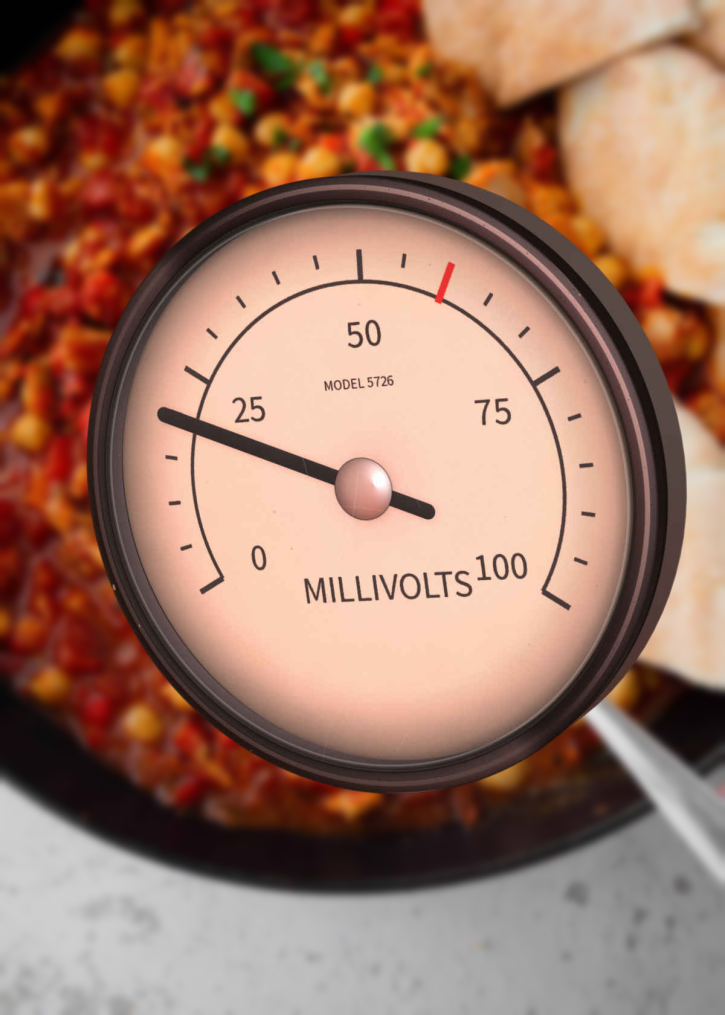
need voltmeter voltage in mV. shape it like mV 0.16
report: mV 20
